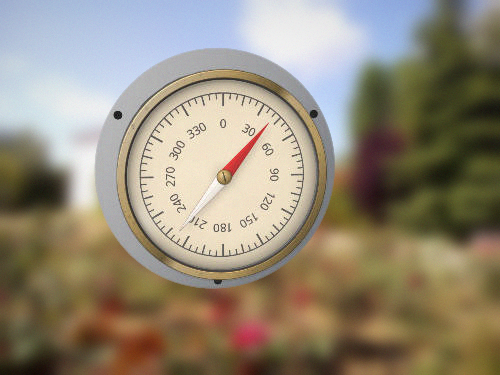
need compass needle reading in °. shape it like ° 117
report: ° 40
